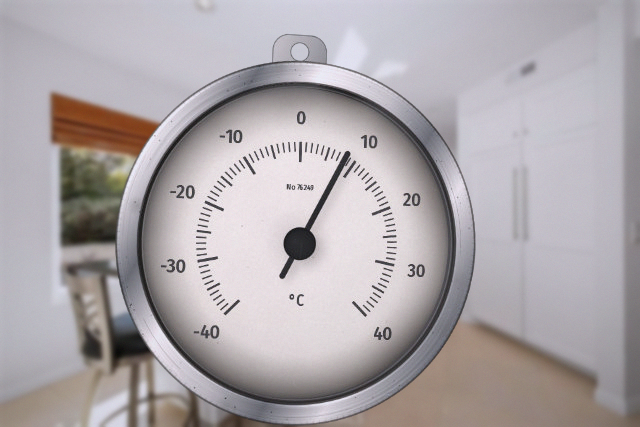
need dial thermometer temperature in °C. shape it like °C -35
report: °C 8
